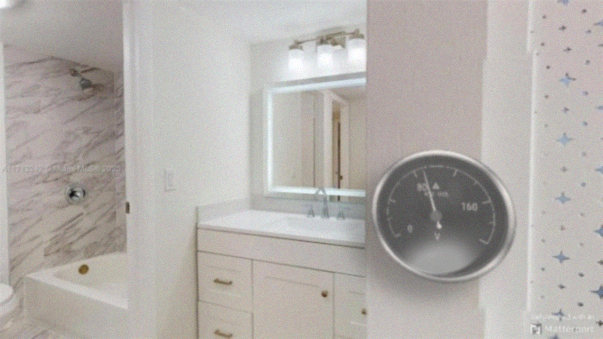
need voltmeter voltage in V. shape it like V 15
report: V 90
